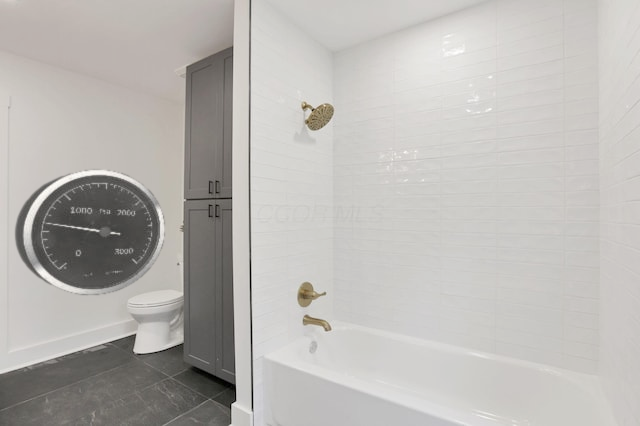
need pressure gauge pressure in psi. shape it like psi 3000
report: psi 600
